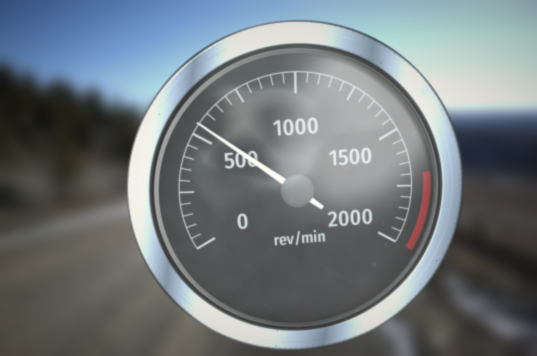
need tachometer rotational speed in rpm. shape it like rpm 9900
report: rpm 550
